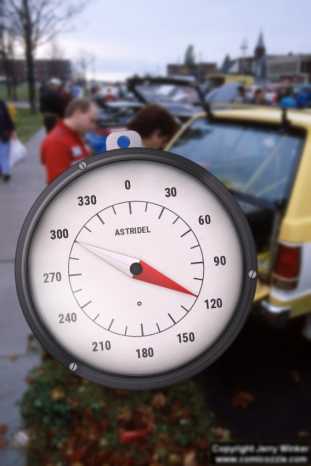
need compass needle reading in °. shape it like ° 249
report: ° 120
